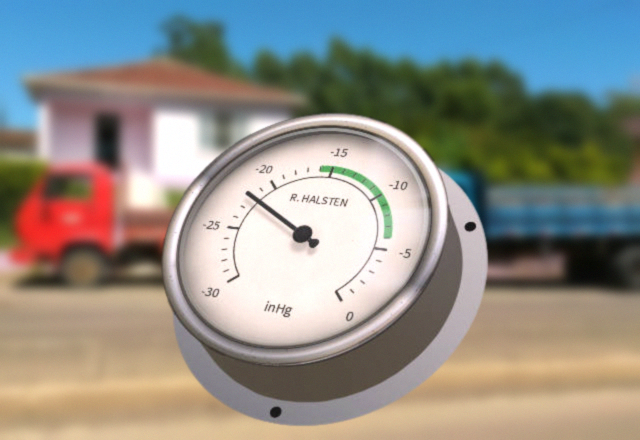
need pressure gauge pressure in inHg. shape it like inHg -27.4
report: inHg -22
